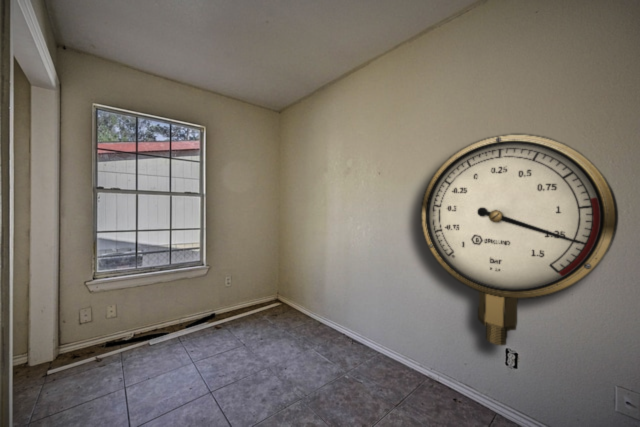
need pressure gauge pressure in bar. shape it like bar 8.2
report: bar 1.25
